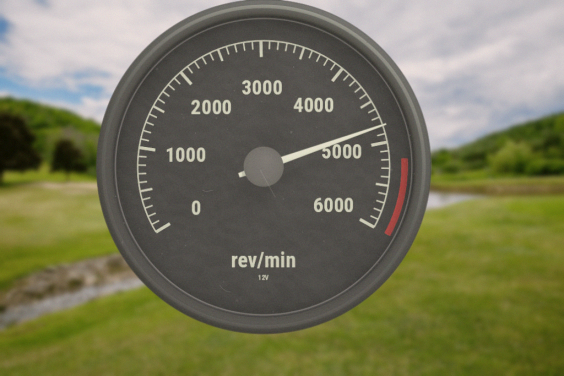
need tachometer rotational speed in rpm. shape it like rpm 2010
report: rpm 4800
